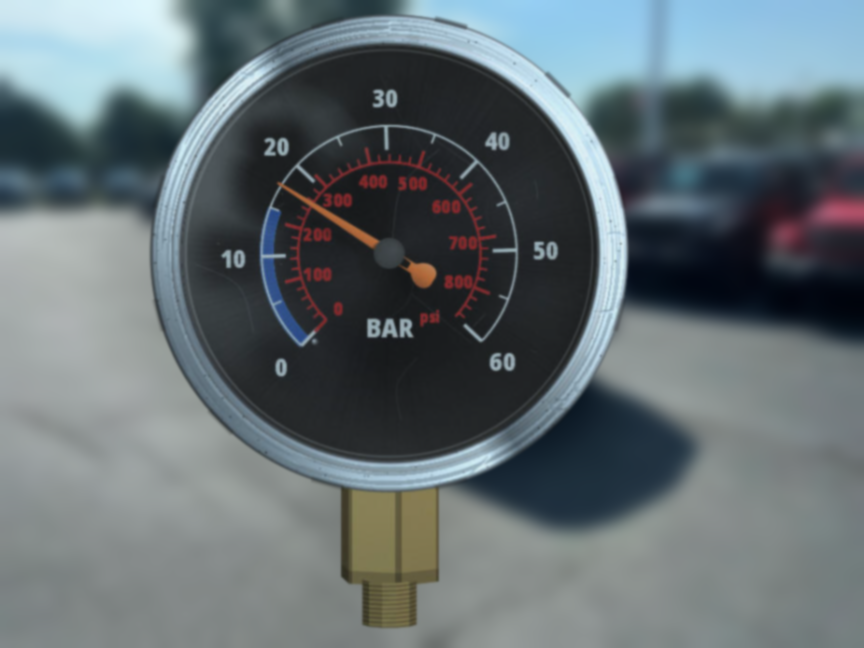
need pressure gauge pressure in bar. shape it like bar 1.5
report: bar 17.5
